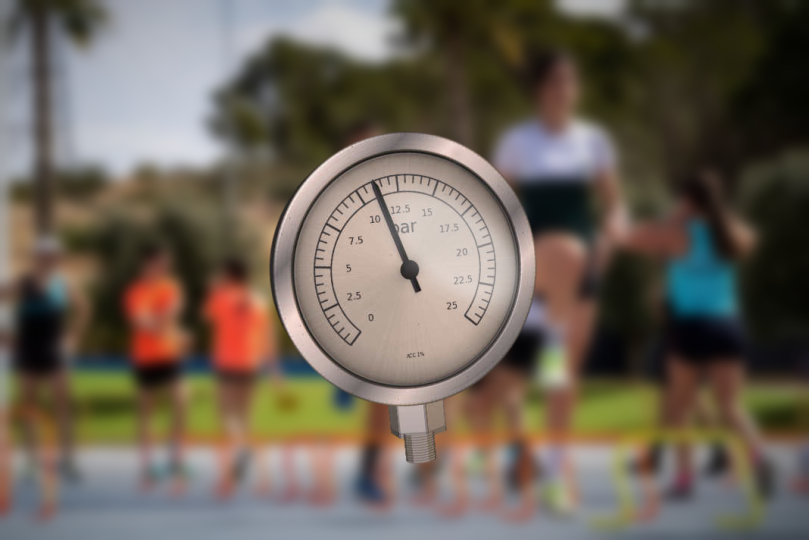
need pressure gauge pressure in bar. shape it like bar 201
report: bar 11
